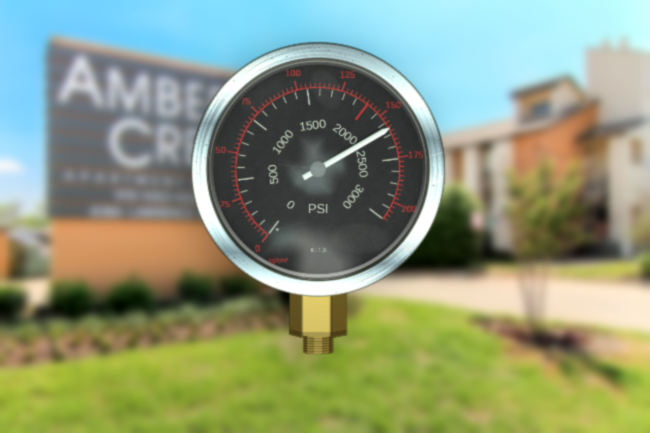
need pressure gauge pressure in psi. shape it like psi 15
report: psi 2250
